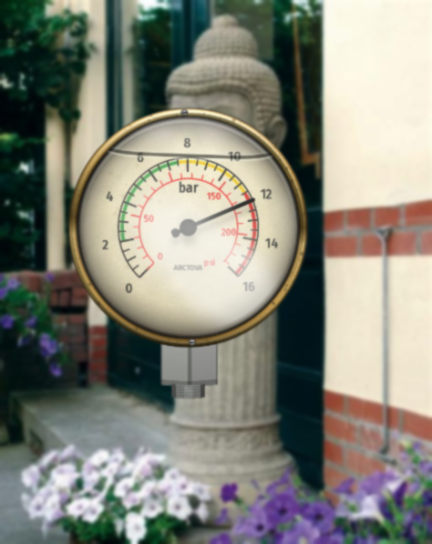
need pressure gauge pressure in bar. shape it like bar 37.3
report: bar 12
